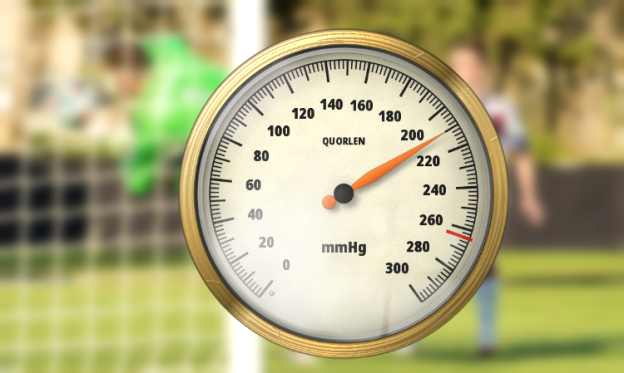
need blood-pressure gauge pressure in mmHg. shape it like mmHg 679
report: mmHg 210
